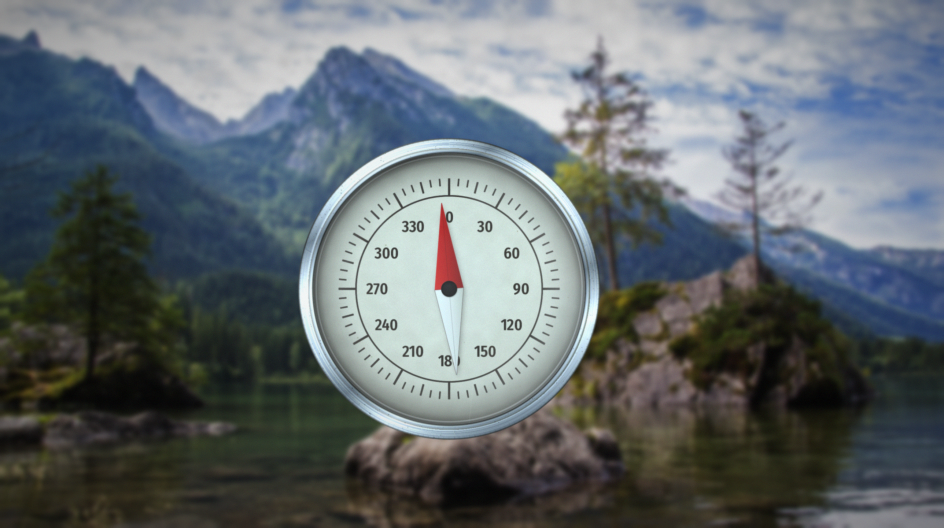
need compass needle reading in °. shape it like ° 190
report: ° 355
